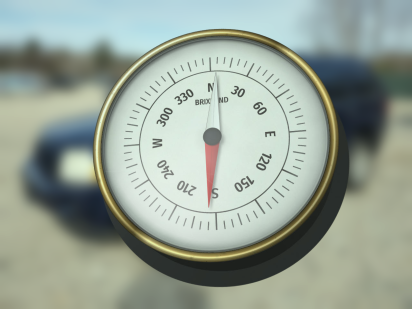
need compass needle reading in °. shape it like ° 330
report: ° 185
